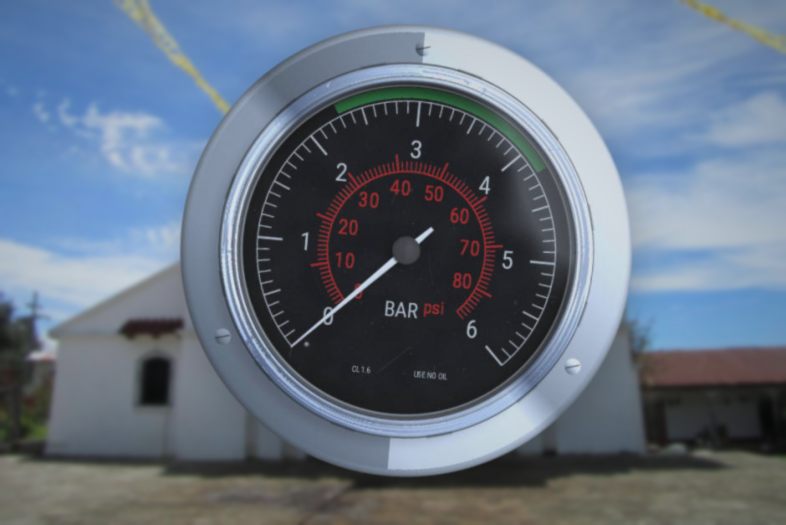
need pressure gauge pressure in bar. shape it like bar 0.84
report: bar 0
